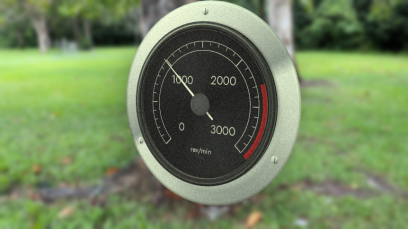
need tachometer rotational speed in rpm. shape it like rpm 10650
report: rpm 1000
